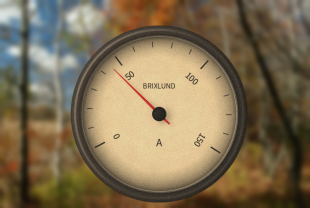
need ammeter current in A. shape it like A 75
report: A 45
